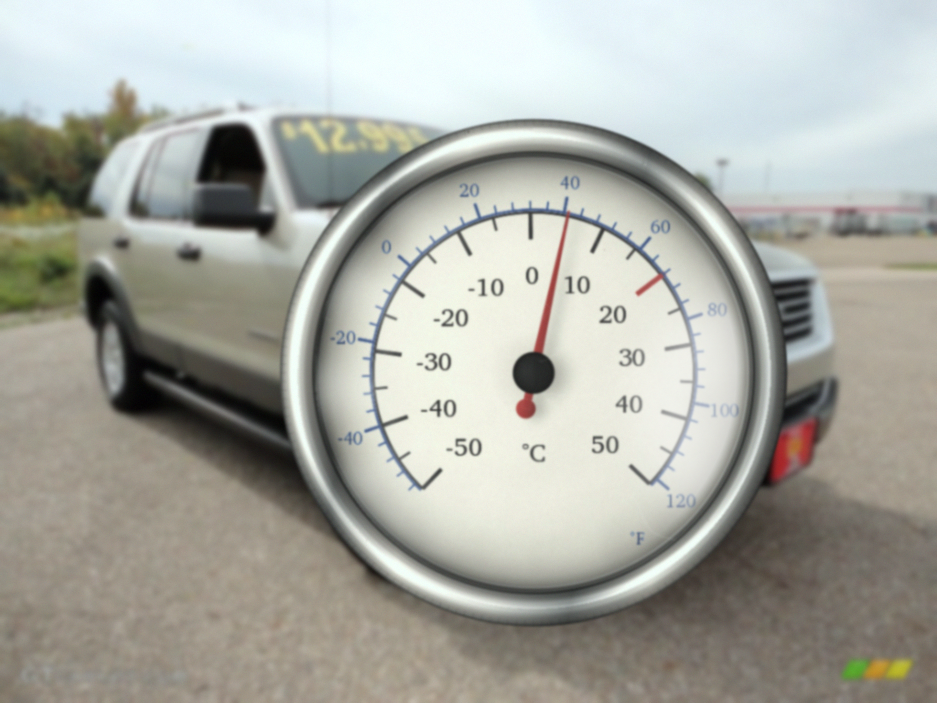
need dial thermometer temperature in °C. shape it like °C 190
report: °C 5
